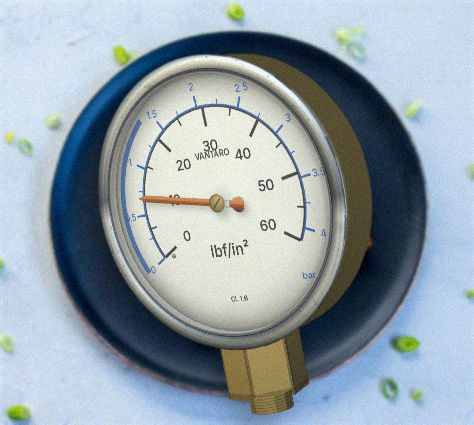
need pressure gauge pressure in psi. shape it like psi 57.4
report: psi 10
